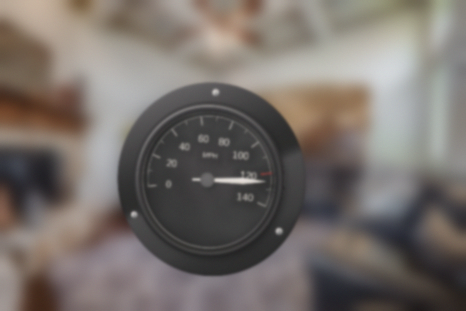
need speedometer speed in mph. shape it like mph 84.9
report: mph 125
